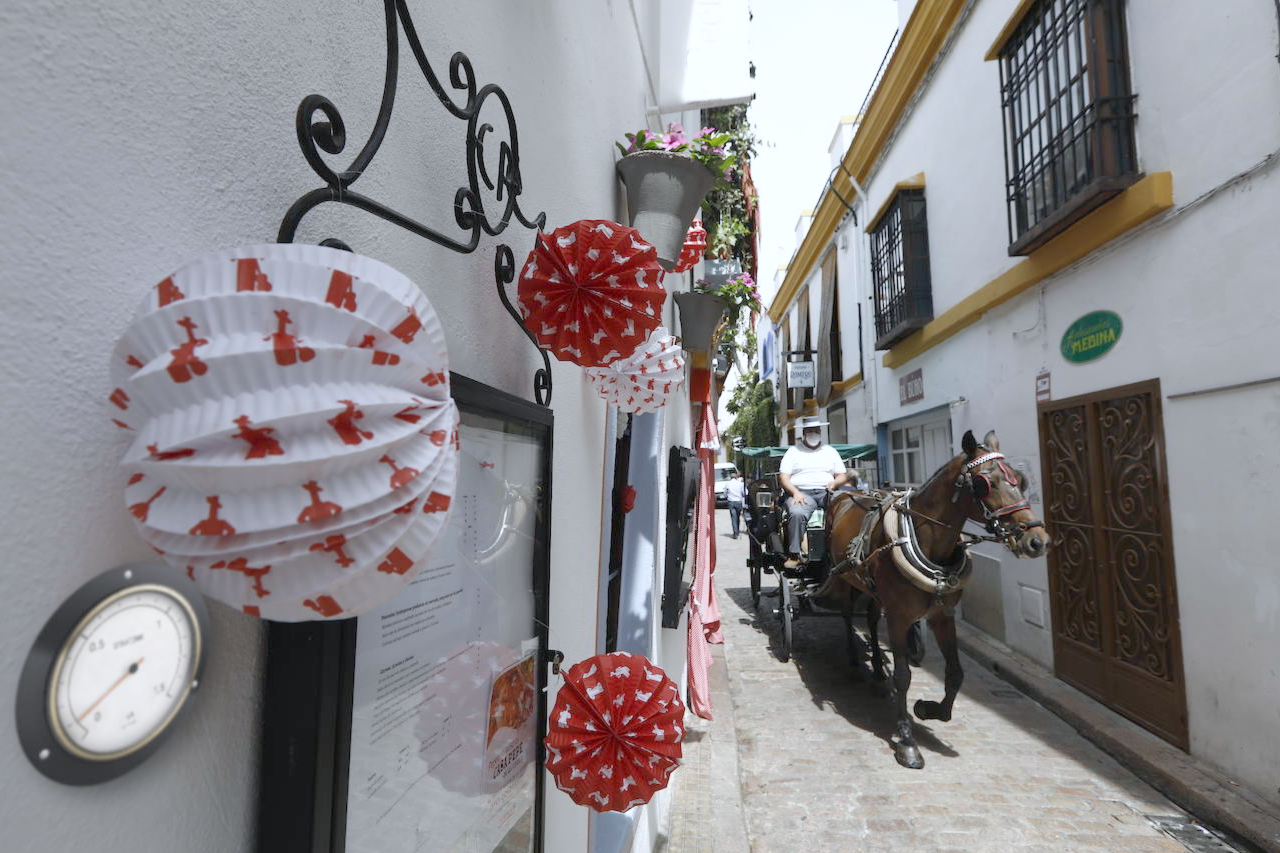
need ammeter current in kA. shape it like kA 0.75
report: kA 0.1
